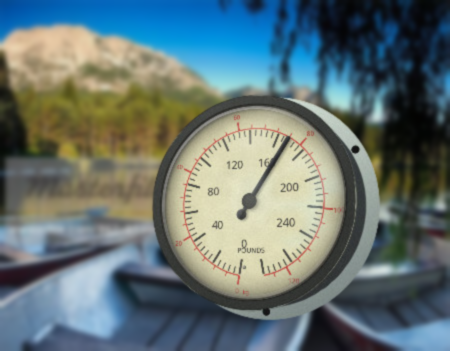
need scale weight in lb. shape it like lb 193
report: lb 168
